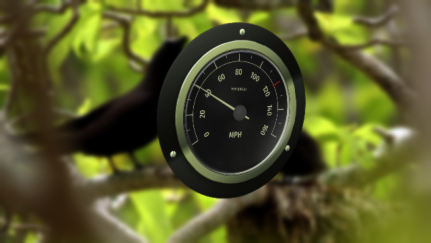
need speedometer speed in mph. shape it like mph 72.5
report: mph 40
